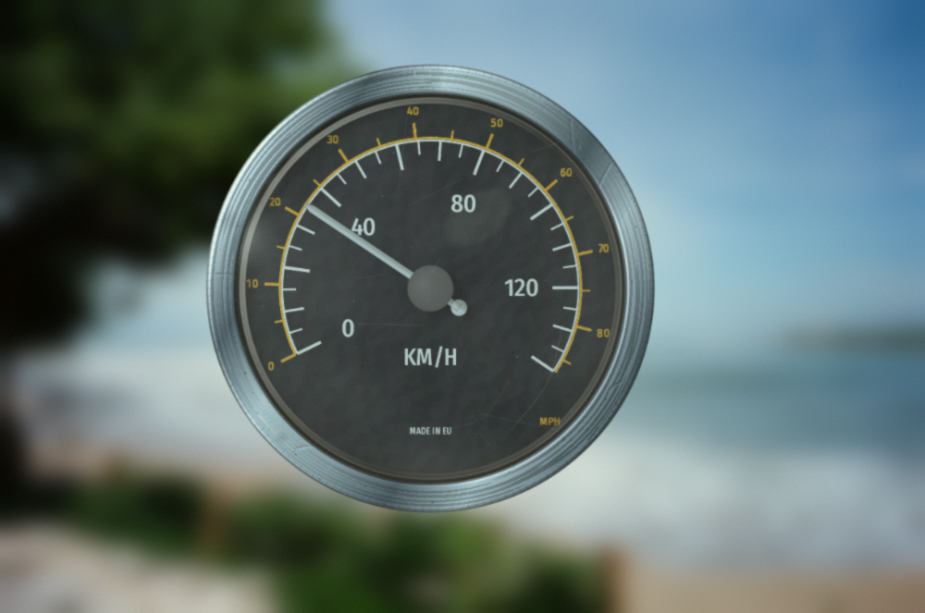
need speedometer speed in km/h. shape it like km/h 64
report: km/h 35
